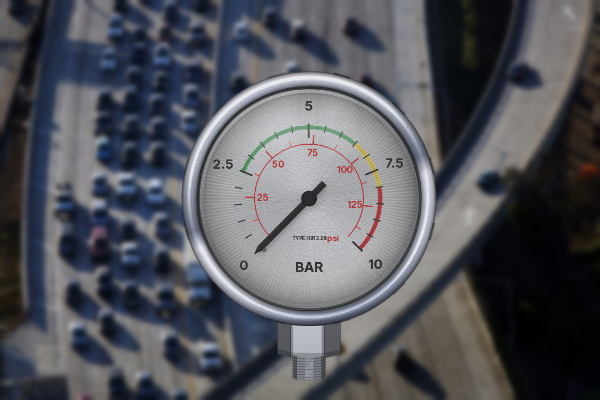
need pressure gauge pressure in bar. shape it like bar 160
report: bar 0
